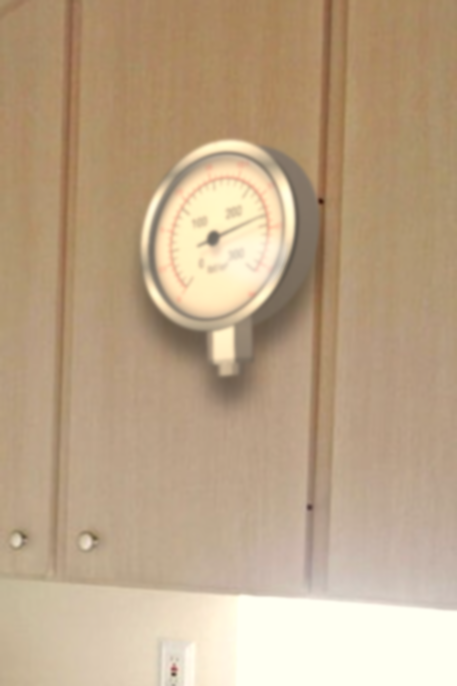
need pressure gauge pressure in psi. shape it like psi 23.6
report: psi 240
